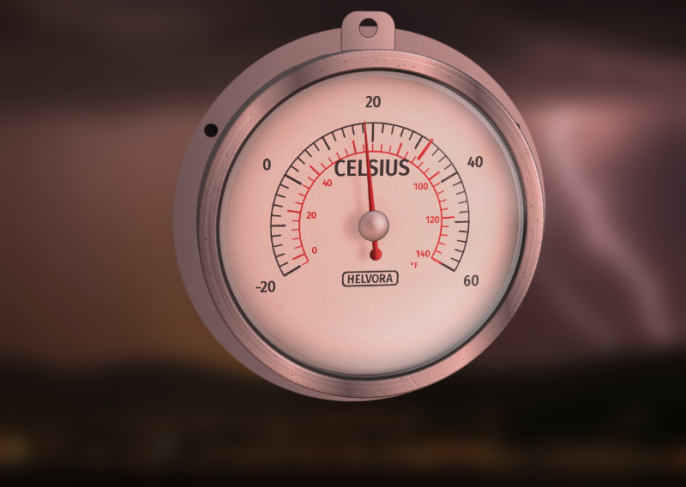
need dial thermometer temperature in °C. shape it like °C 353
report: °C 18
